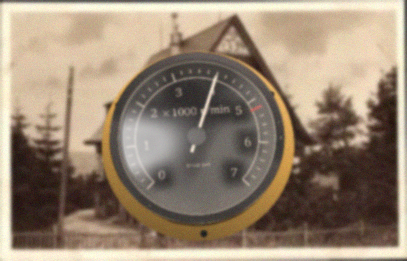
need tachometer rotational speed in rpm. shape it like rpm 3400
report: rpm 4000
